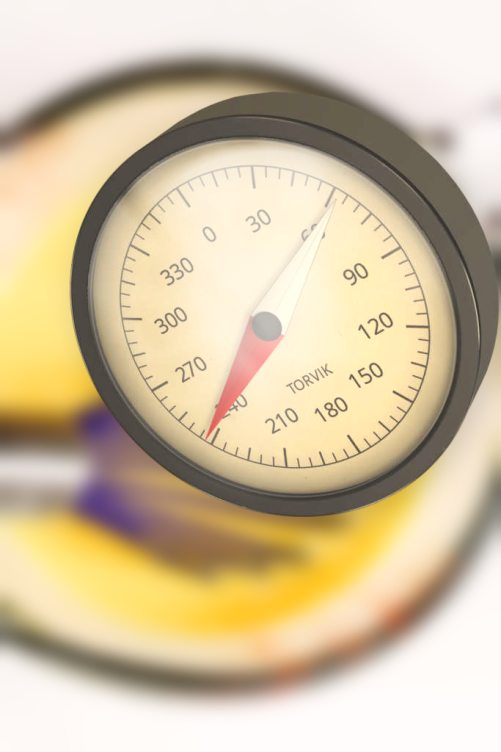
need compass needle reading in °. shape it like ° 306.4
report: ° 242.5
